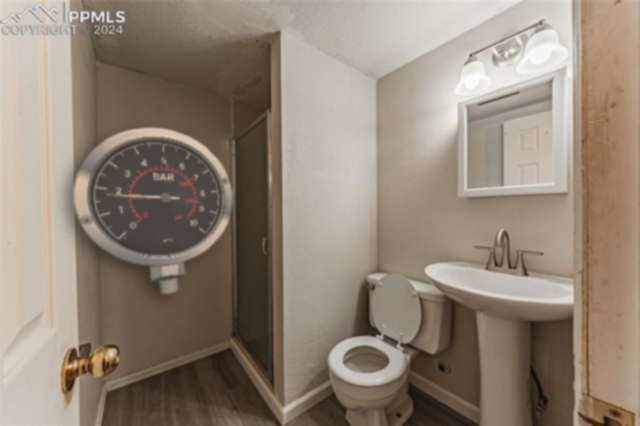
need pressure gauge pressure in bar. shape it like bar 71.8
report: bar 1.75
